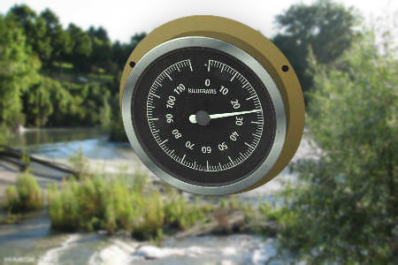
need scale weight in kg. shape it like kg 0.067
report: kg 25
